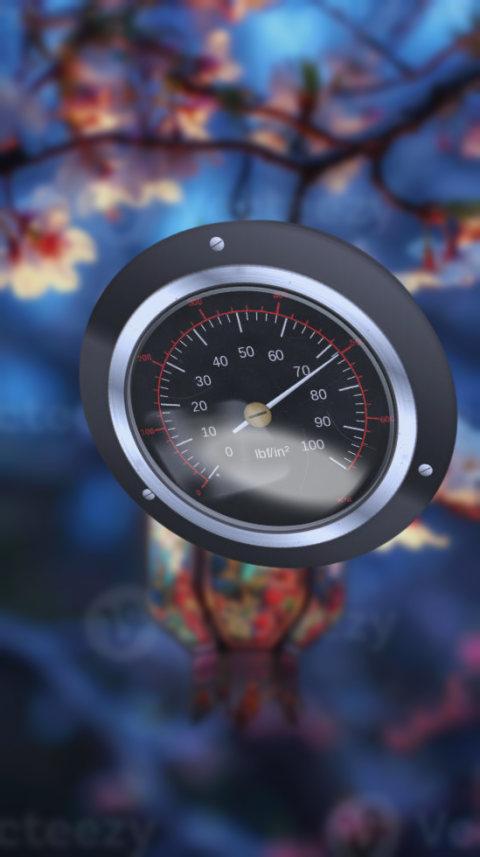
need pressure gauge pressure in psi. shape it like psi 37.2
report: psi 72
